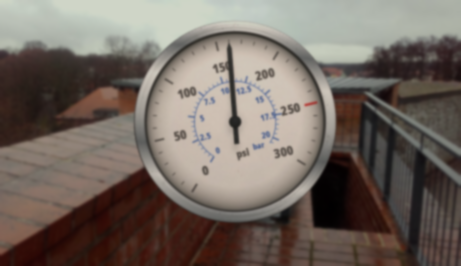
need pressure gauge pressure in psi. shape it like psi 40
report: psi 160
